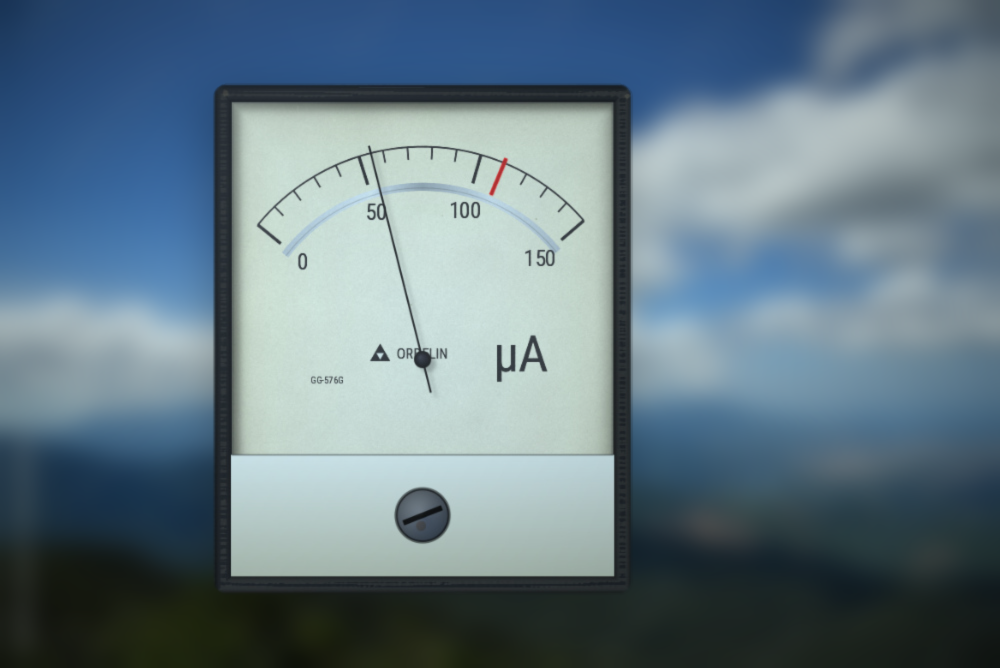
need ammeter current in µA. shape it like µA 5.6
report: µA 55
